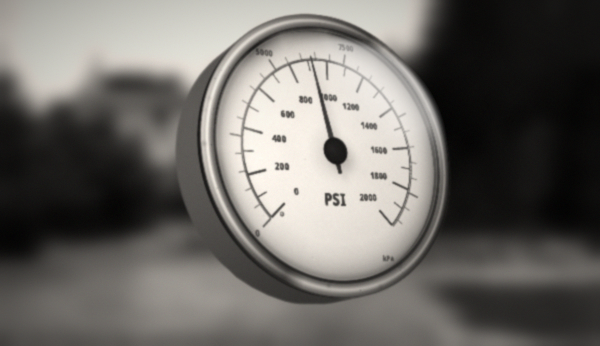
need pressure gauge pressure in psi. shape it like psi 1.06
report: psi 900
